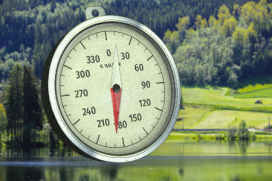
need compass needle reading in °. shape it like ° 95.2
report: ° 190
